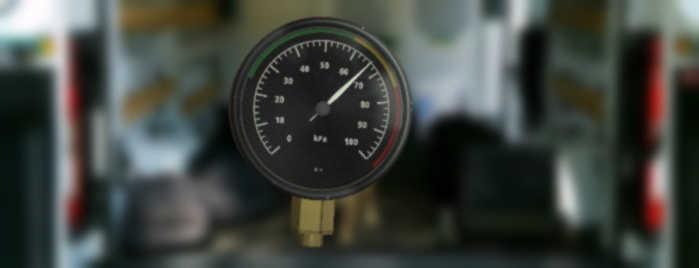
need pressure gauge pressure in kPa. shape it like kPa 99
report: kPa 66
